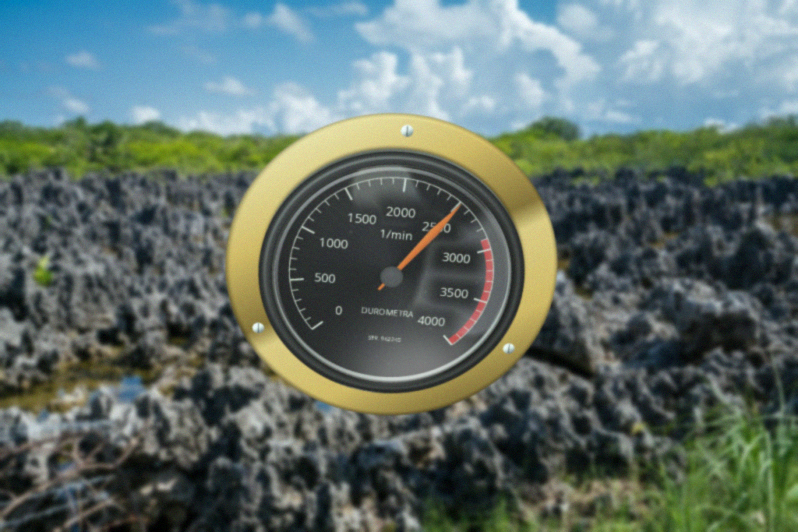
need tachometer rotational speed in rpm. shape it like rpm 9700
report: rpm 2500
